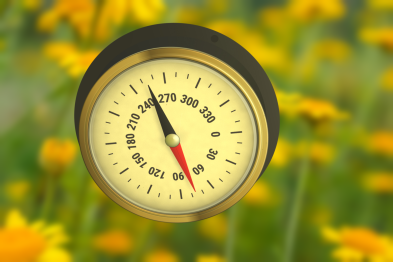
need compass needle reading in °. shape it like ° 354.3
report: ° 75
